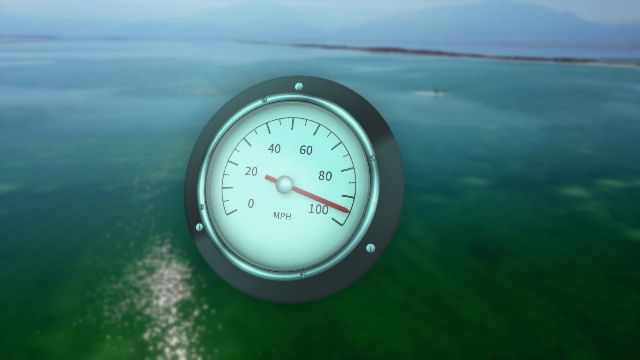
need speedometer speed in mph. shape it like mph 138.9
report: mph 95
